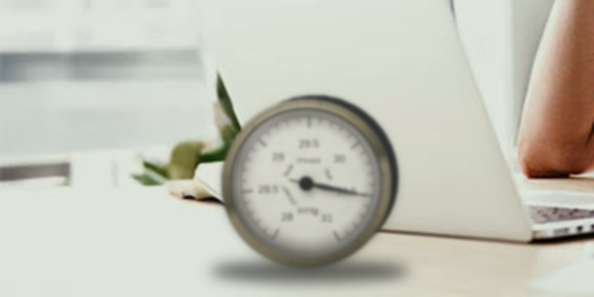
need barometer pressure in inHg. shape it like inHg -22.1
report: inHg 30.5
